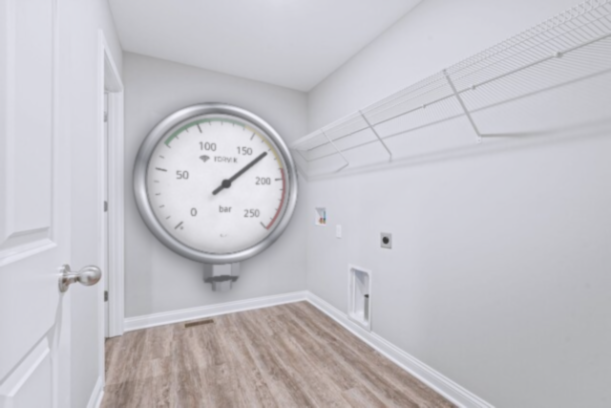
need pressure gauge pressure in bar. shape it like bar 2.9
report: bar 170
